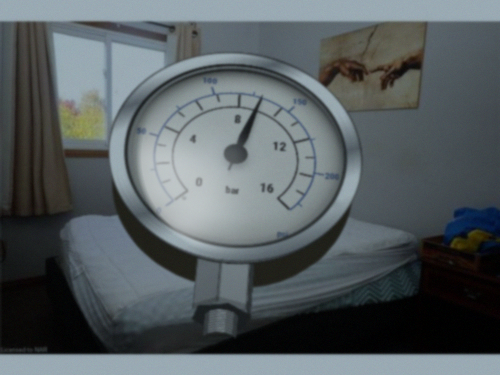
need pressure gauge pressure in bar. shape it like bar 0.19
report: bar 9
